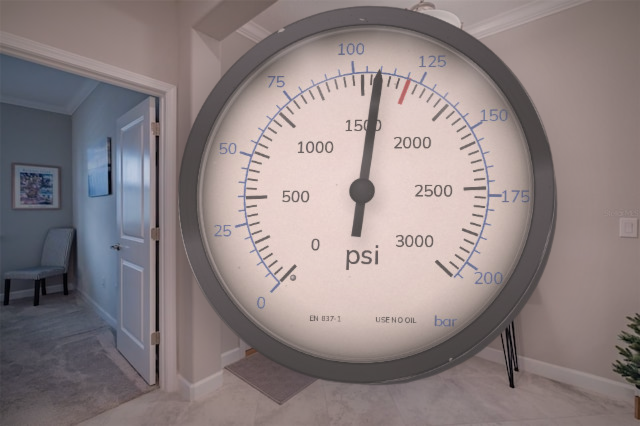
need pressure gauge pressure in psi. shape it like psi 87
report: psi 1600
